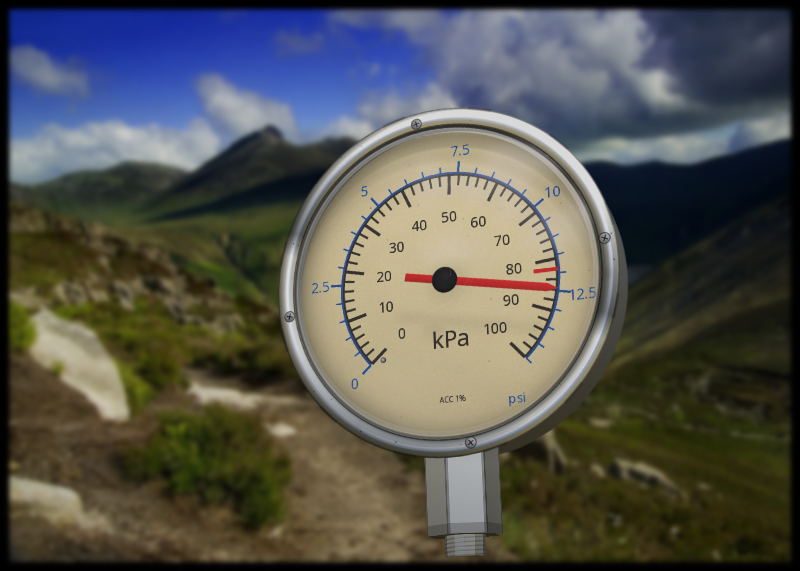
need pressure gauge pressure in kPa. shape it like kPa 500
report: kPa 86
